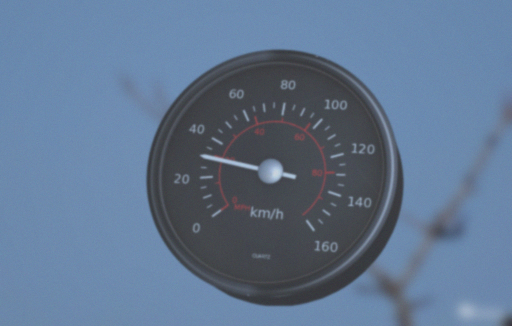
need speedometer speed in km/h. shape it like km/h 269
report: km/h 30
